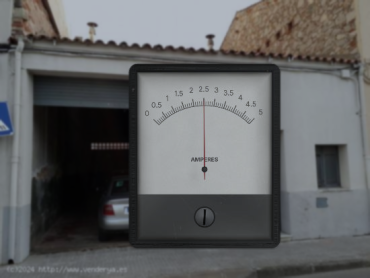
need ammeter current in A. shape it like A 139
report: A 2.5
